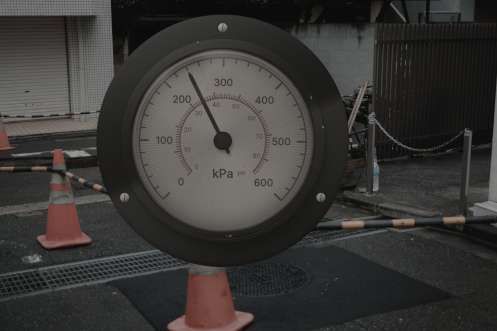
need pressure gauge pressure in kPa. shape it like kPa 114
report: kPa 240
